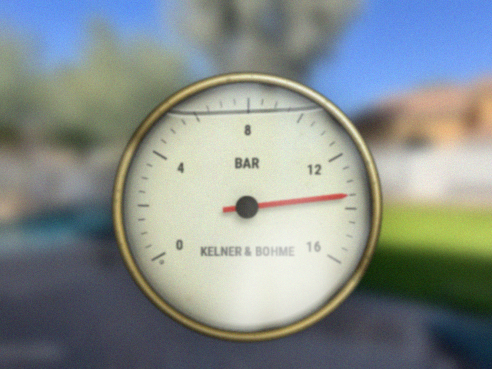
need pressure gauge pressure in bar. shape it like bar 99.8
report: bar 13.5
